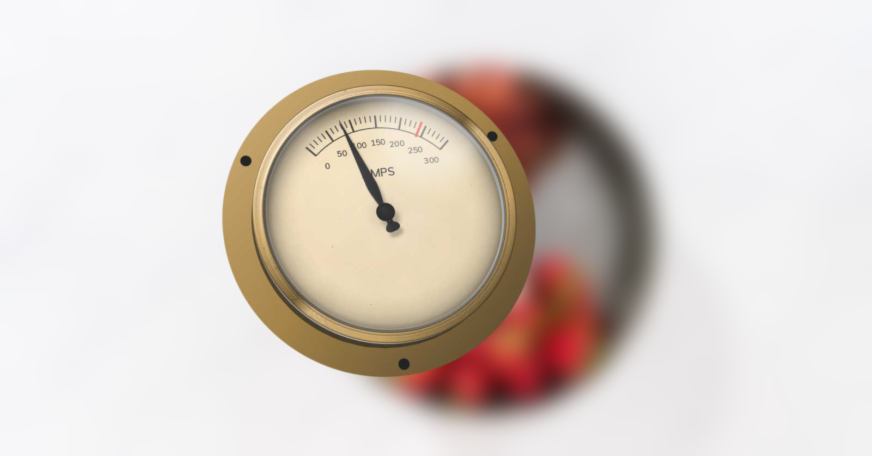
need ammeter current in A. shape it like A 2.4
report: A 80
